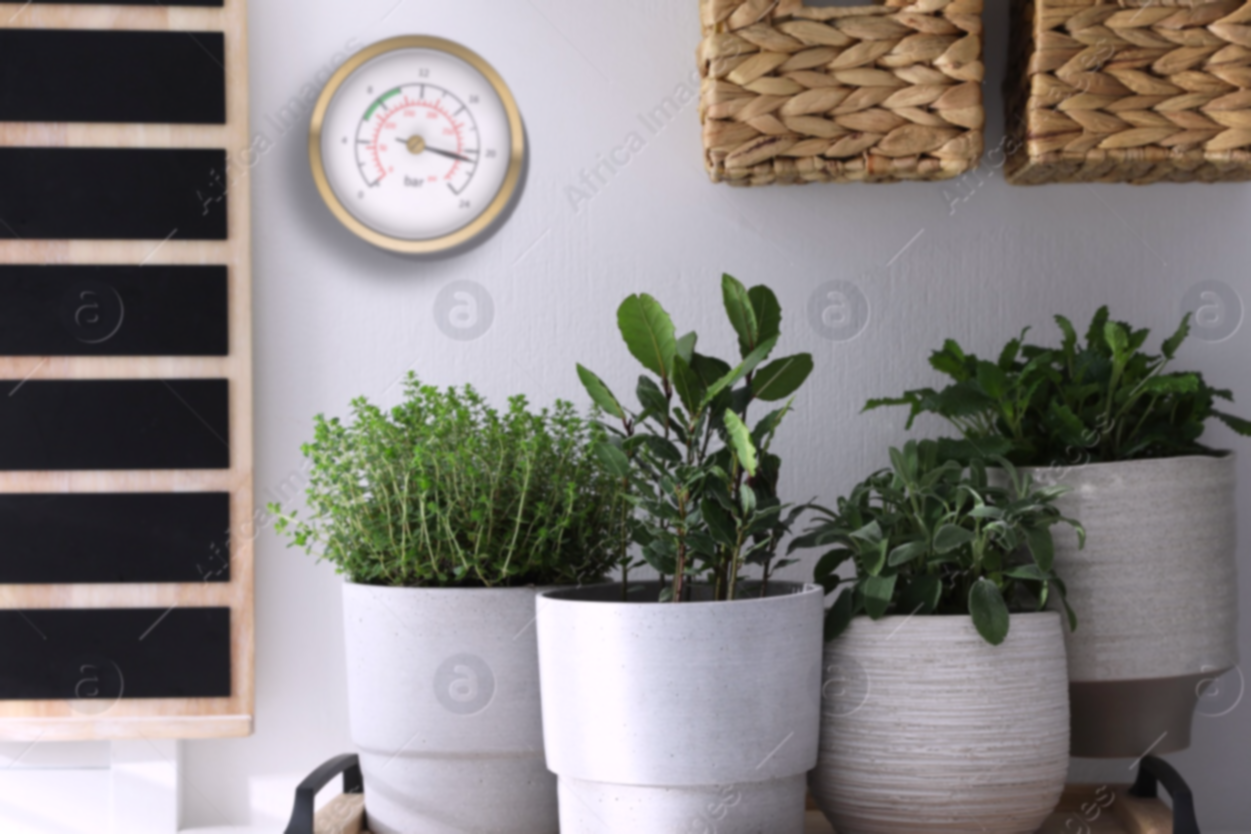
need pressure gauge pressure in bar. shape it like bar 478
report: bar 21
